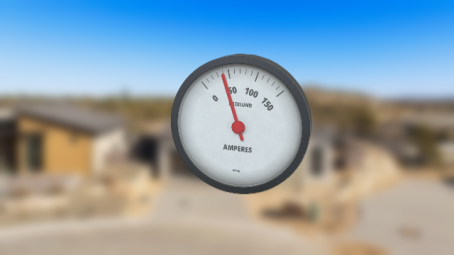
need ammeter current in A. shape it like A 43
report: A 40
